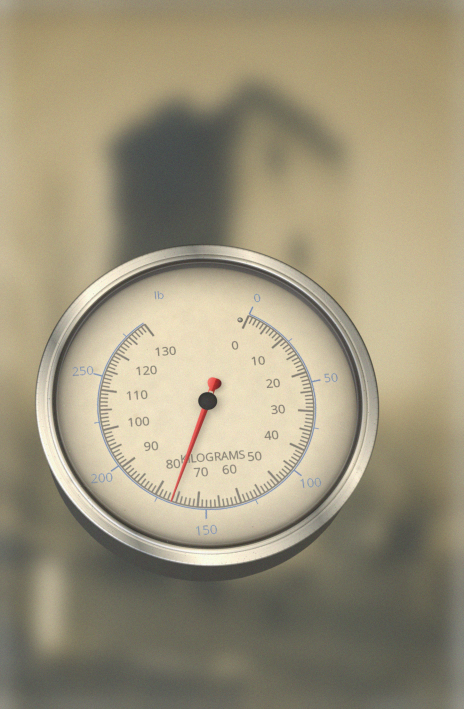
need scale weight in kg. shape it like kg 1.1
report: kg 76
